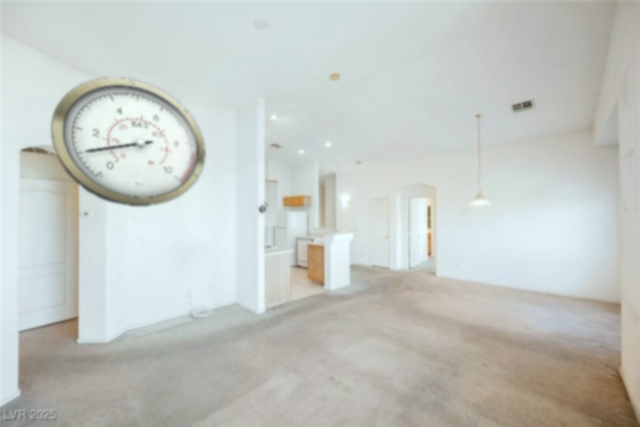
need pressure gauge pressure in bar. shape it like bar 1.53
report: bar 1
